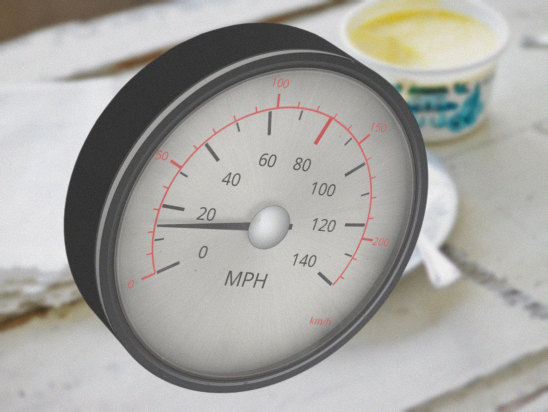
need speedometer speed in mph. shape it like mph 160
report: mph 15
